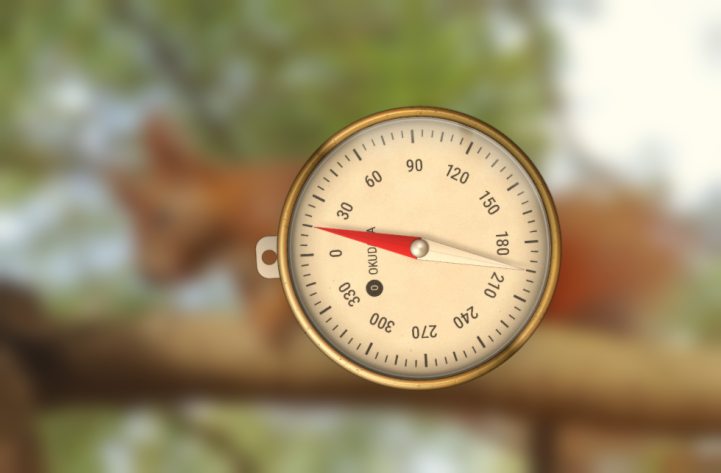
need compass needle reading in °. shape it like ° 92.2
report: ° 15
